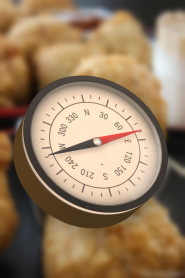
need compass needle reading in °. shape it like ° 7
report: ° 80
